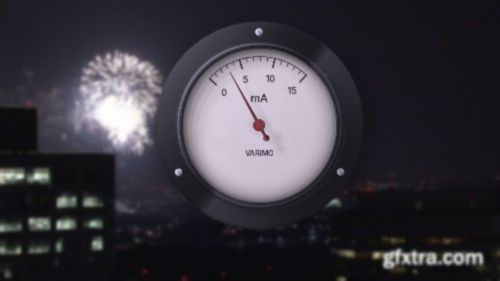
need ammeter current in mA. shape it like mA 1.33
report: mA 3
